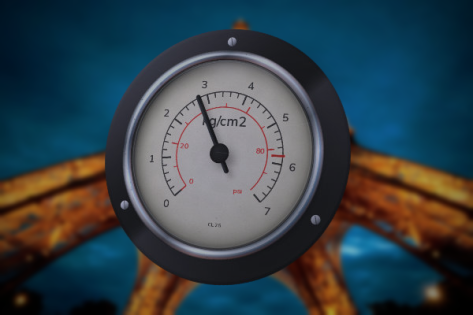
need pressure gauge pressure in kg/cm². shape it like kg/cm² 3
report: kg/cm² 2.8
